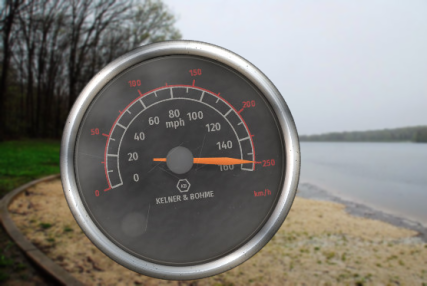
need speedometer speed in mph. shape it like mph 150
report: mph 155
